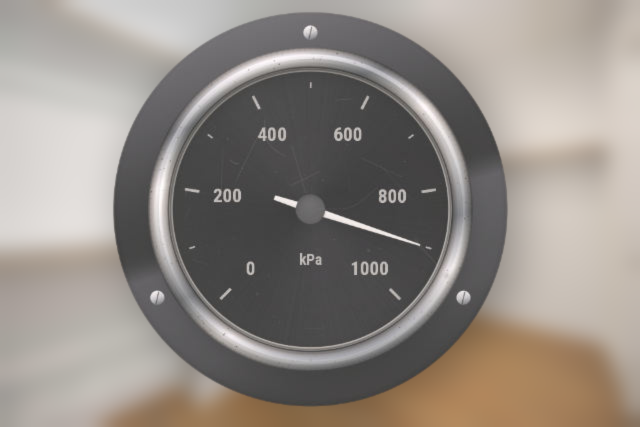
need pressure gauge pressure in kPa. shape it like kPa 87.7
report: kPa 900
